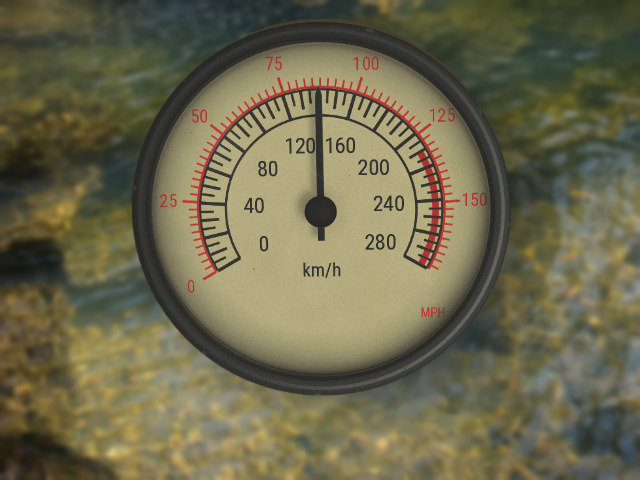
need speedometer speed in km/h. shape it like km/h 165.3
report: km/h 140
